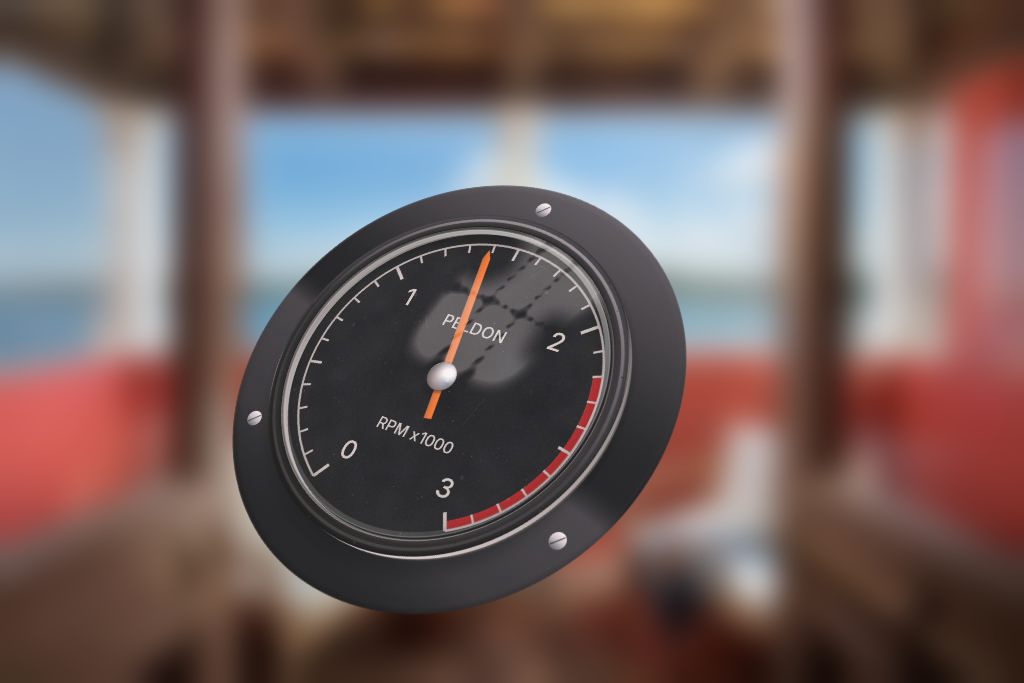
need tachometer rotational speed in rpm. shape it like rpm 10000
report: rpm 1400
